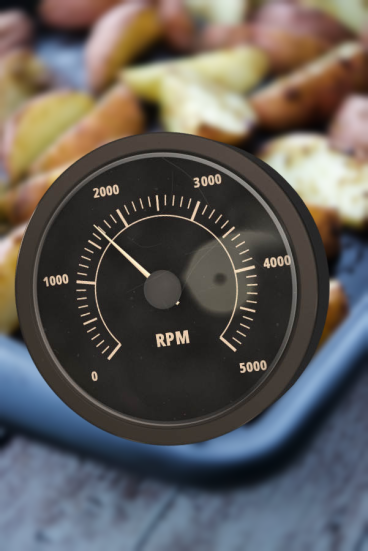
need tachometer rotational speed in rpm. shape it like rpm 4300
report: rpm 1700
